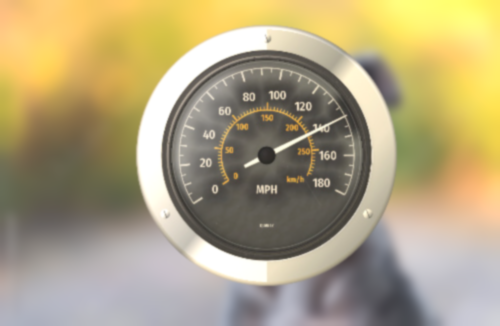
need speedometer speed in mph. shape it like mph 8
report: mph 140
